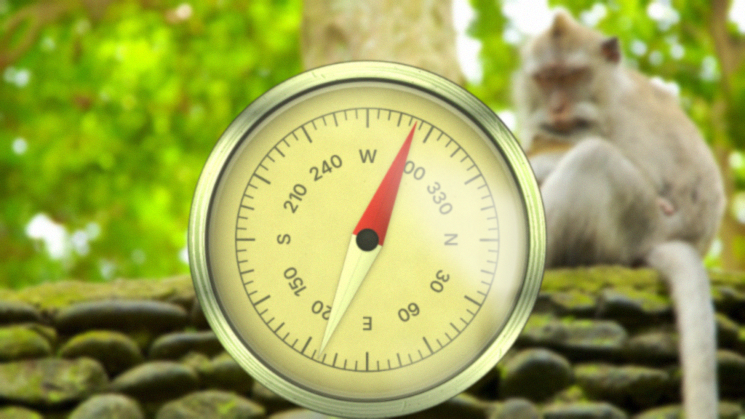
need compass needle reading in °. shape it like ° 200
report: ° 292.5
